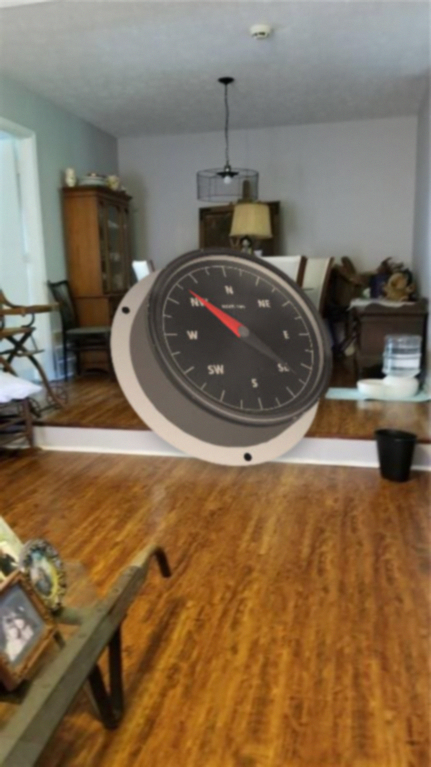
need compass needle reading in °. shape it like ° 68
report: ° 315
